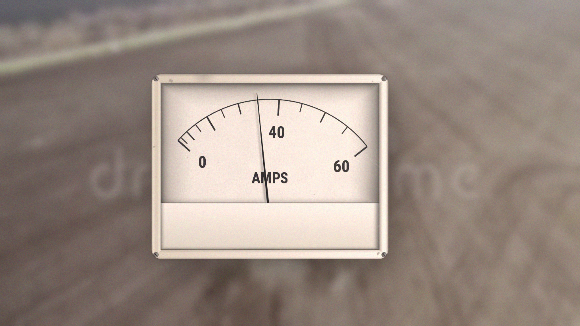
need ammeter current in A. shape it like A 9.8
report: A 35
